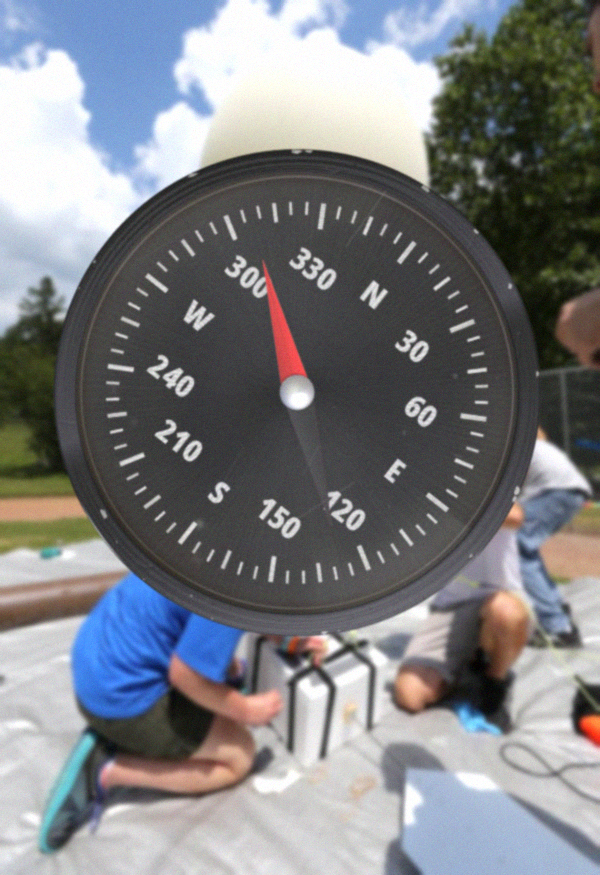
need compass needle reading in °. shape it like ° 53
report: ° 307.5
